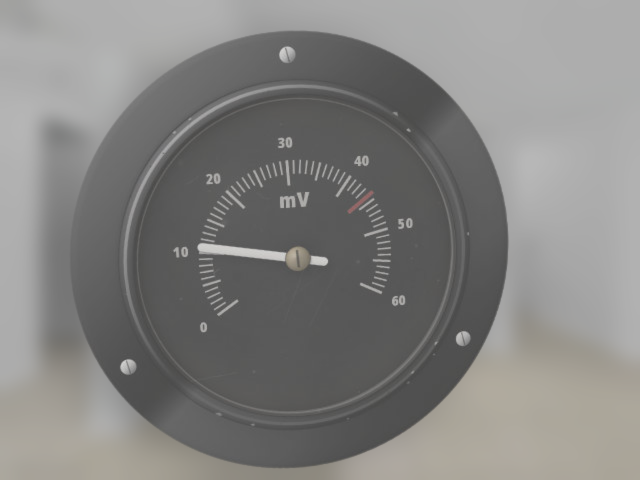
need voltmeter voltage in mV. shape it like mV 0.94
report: mV 11
